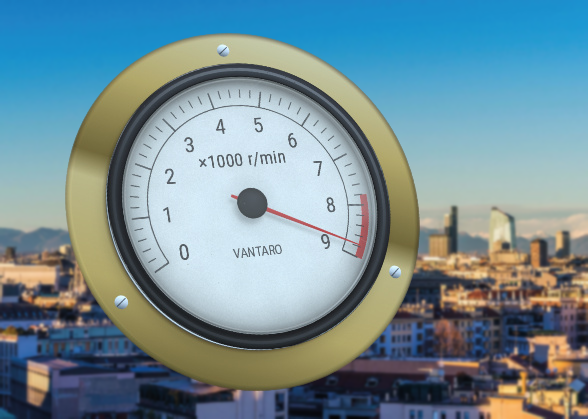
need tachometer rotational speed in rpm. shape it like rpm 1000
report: rpm 8800
